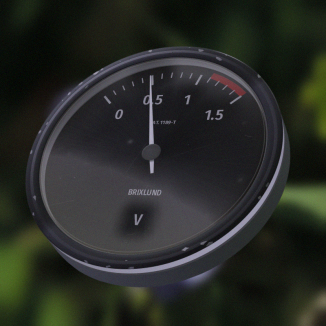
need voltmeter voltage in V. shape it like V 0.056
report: V 0.5
